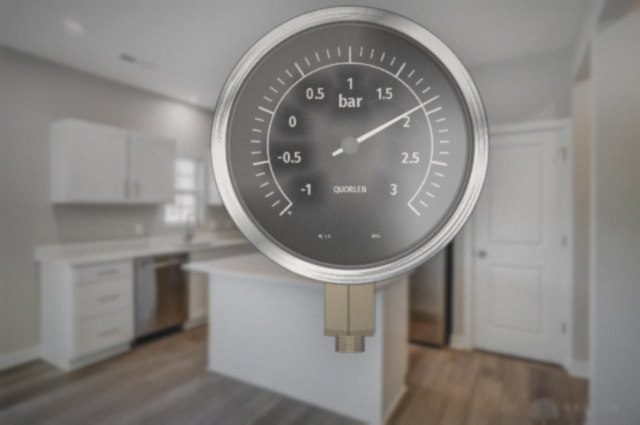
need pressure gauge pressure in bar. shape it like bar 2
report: bar 1.9
